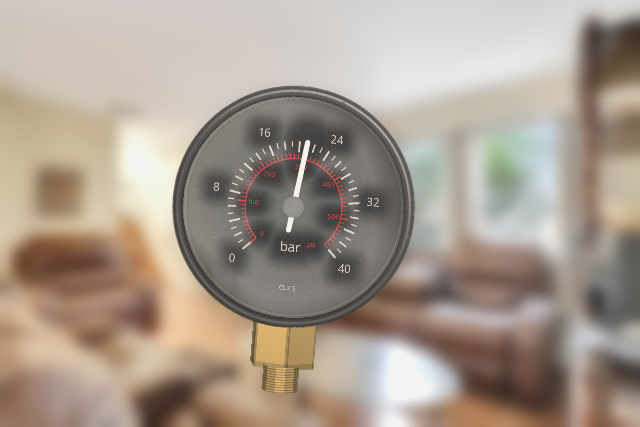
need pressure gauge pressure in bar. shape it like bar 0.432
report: bar 21
